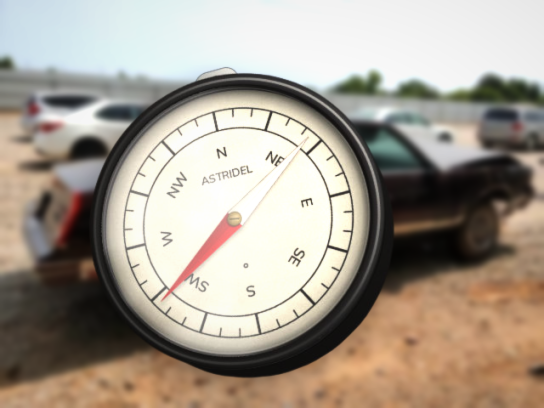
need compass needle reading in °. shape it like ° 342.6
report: ° 235
